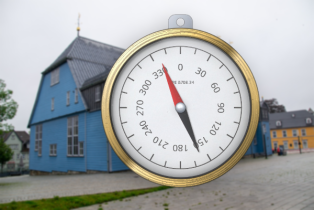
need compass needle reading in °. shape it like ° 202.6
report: ° 337.5
